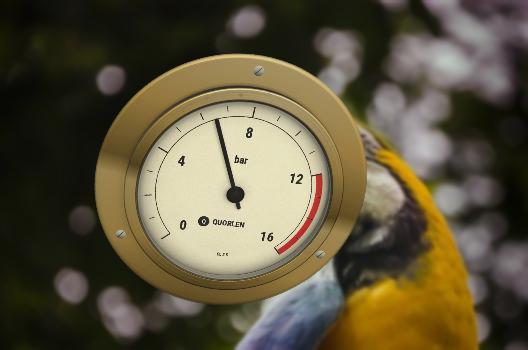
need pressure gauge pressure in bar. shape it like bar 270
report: bar 6.5
